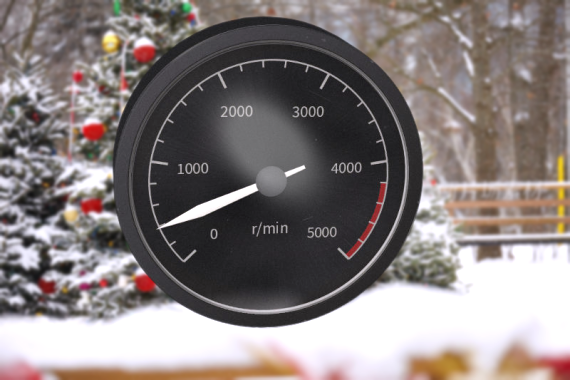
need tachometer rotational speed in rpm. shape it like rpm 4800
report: rpm 400
